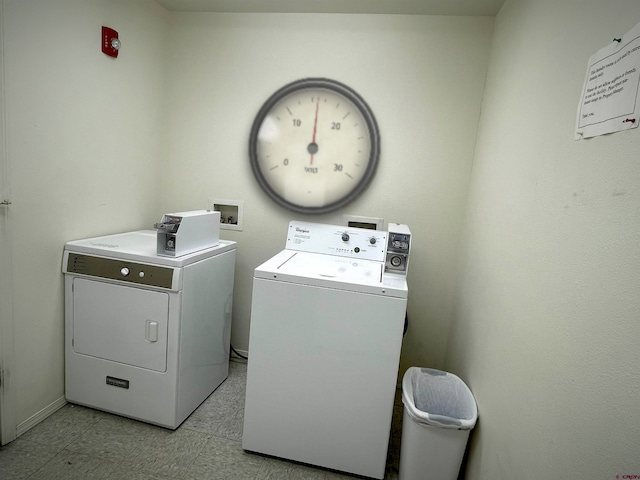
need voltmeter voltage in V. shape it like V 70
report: V 15
